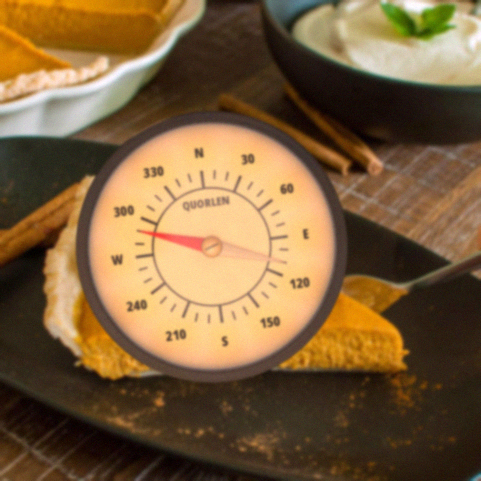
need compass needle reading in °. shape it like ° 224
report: ° 290
